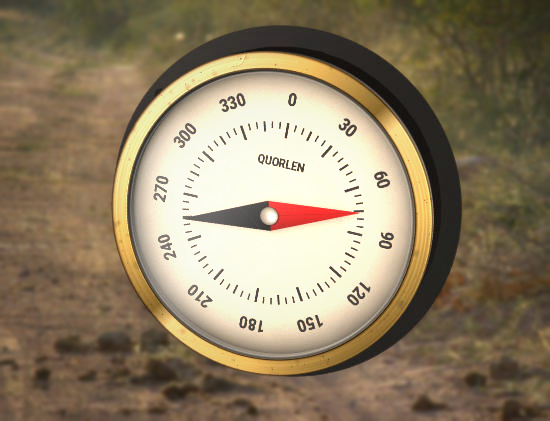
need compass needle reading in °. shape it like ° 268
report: ° 75
